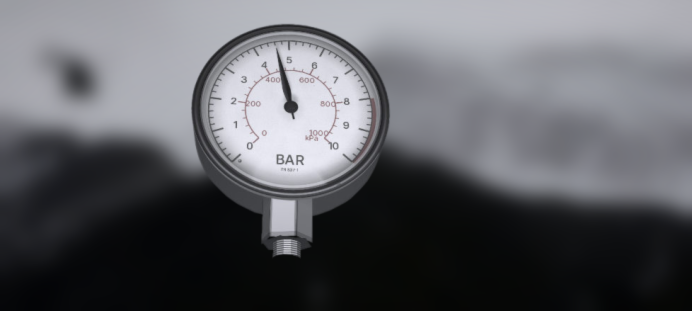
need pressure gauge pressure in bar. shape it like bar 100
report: bar 4.6
